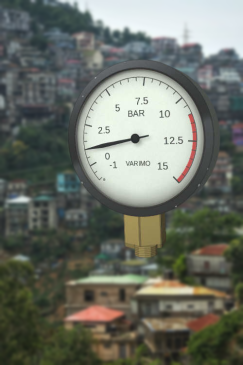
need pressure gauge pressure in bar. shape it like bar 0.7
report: bar 1
